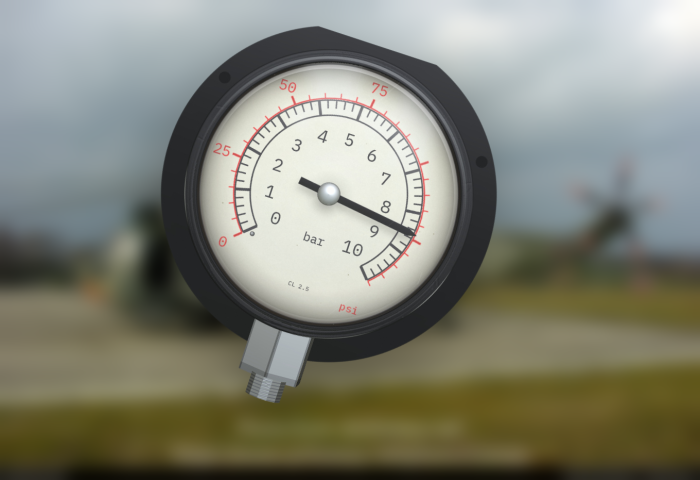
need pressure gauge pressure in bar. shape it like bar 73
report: bar 8.5
